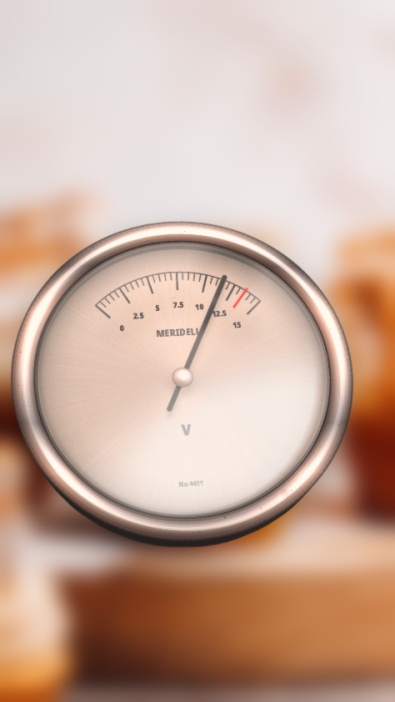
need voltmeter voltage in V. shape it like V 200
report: V 11.5
